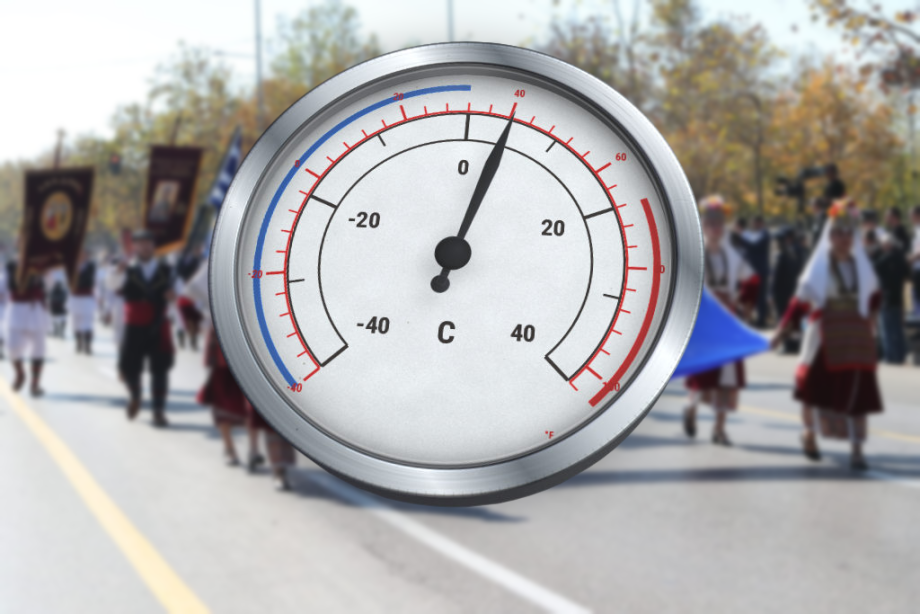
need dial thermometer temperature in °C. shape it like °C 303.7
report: °C 5
